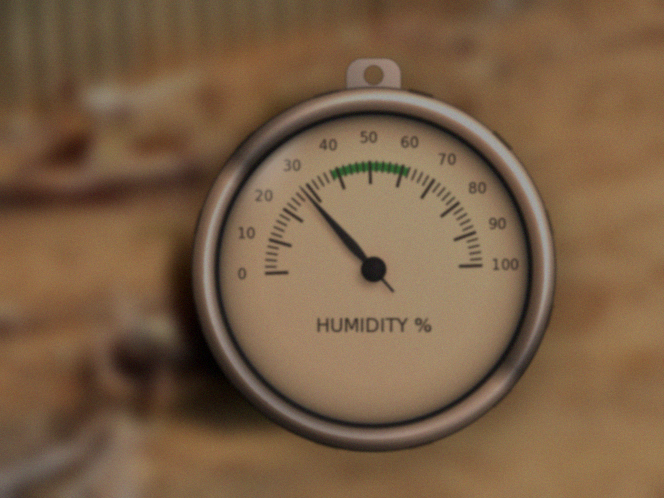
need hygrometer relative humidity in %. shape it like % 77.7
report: % 28
